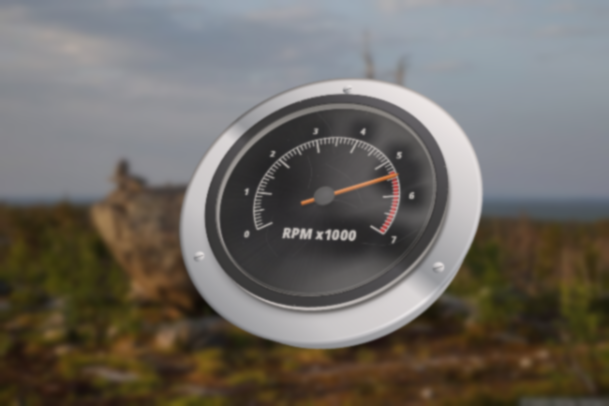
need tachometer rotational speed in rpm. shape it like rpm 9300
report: rpm 5500
